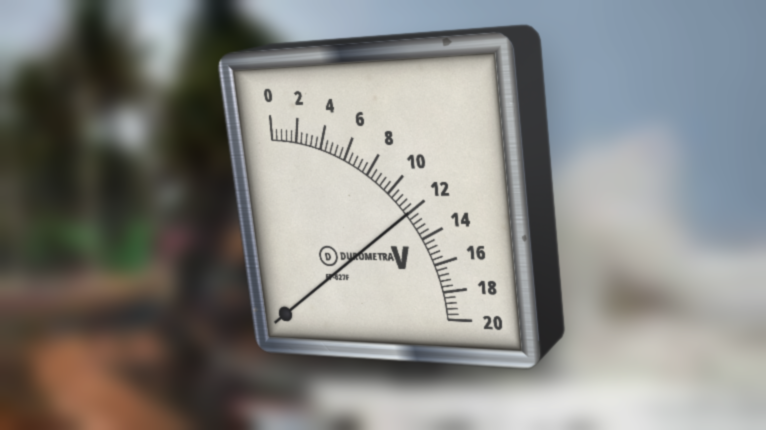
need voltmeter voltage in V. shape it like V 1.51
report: V 12
